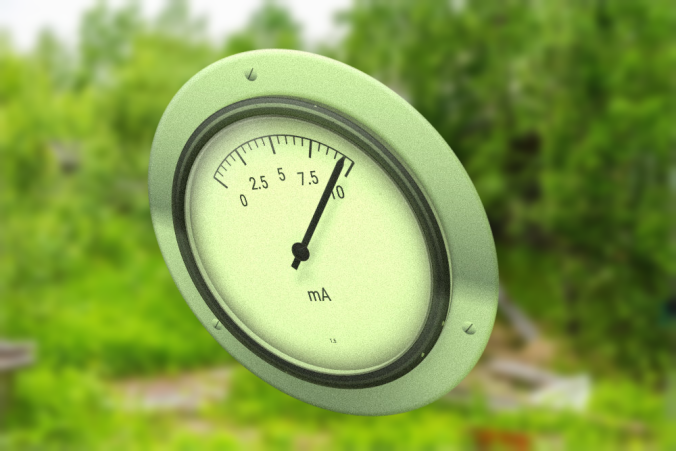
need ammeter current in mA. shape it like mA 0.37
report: mA 9.5
